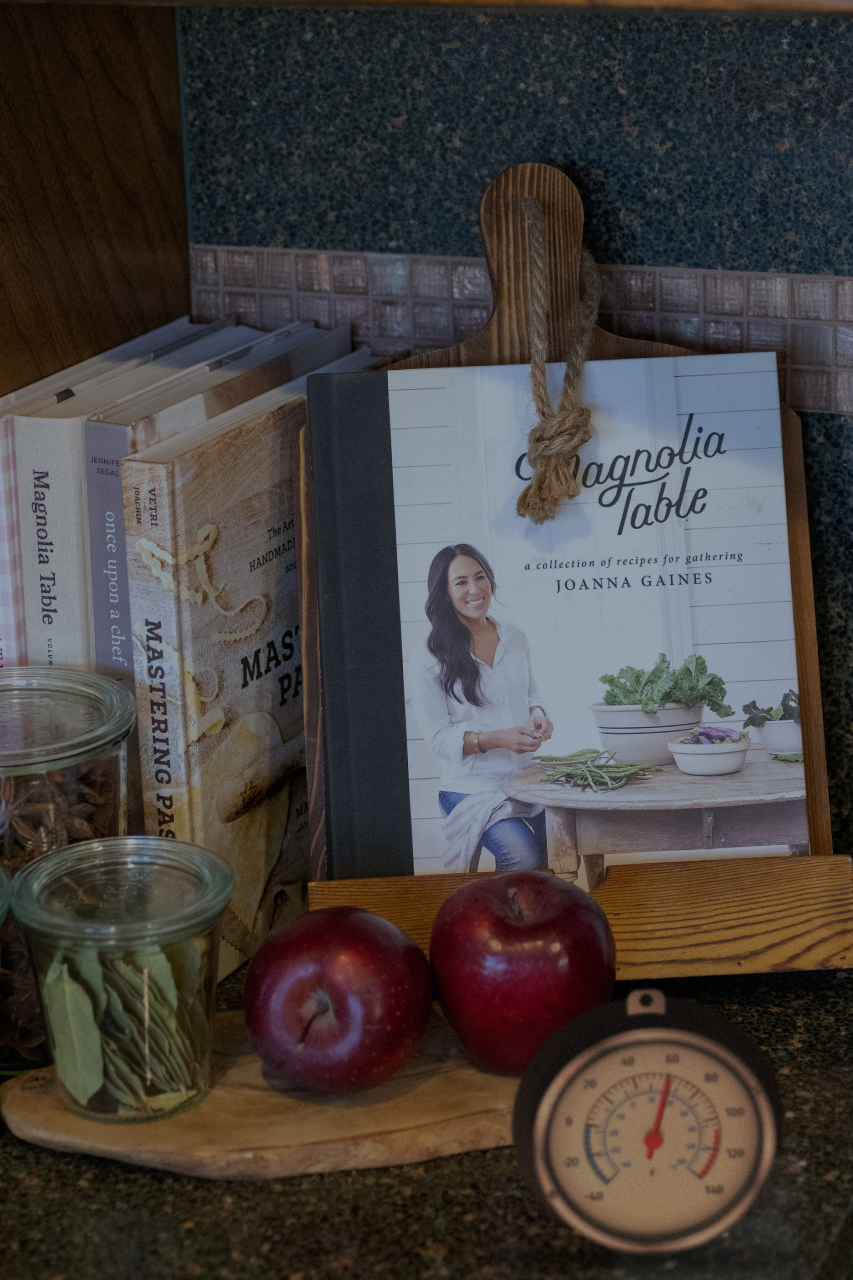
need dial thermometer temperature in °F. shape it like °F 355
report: °F 60
